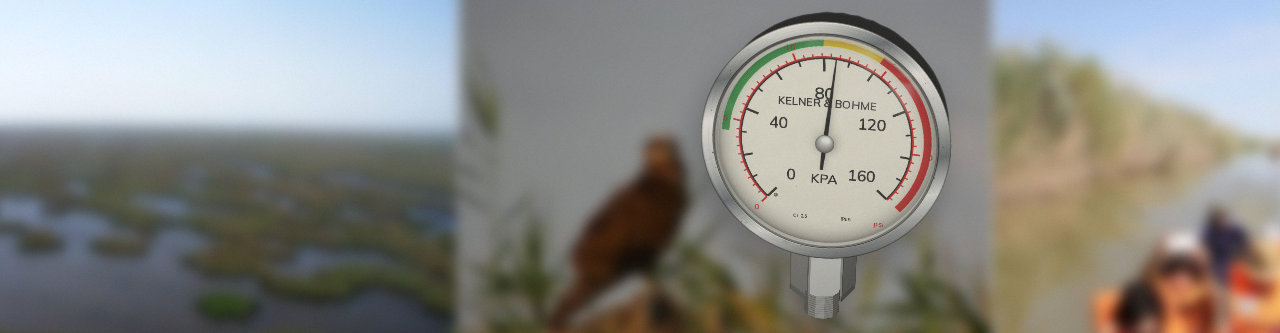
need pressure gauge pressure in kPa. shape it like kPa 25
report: kPa 85
